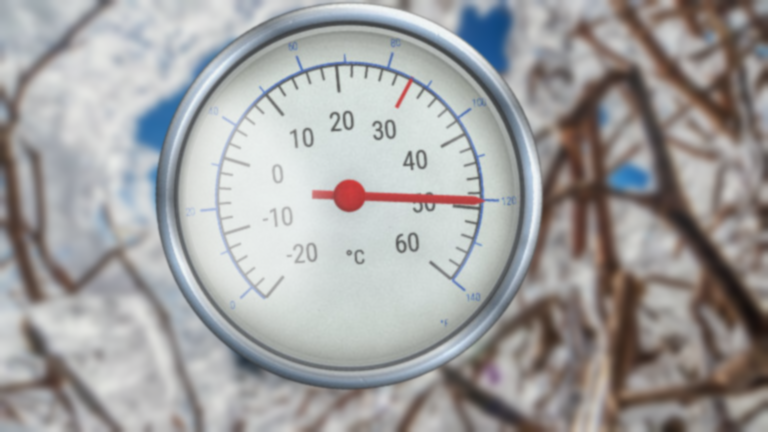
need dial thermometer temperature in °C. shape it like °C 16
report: °C 49
